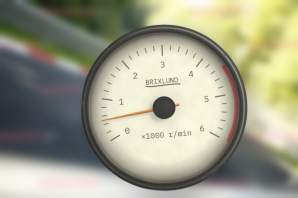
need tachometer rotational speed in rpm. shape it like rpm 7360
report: rpm 500
